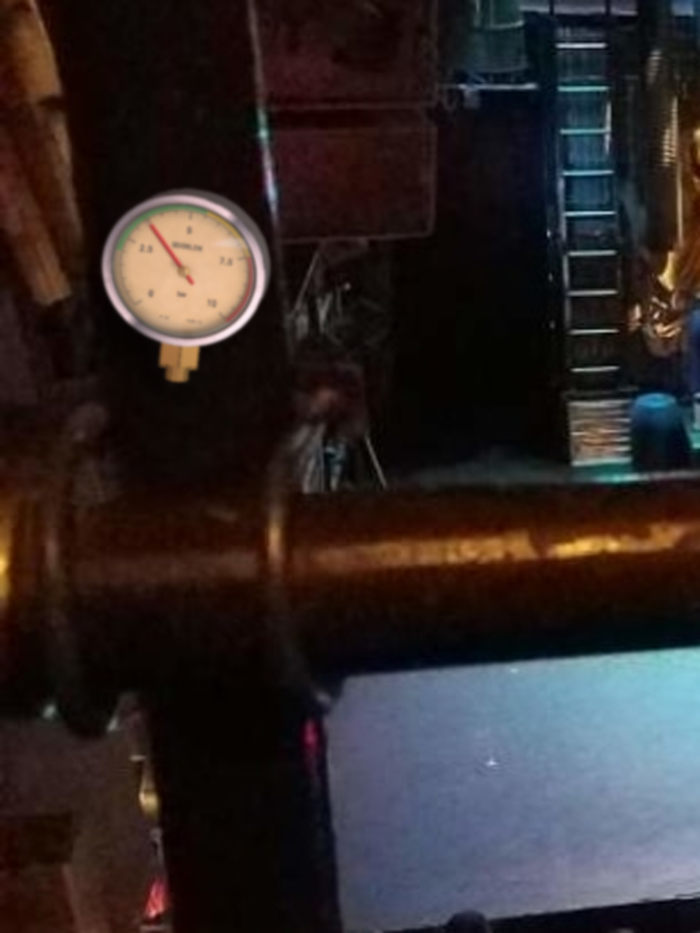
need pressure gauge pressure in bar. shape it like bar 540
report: bar 3.5
